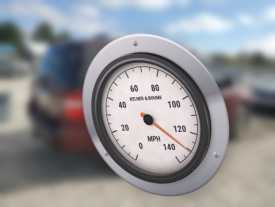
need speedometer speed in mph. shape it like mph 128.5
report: mph 130
